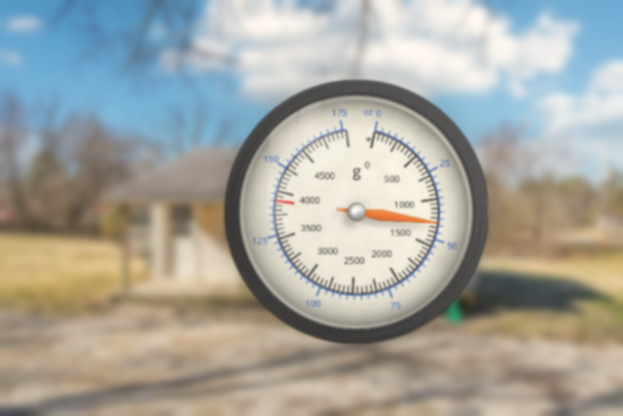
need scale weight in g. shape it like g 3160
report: g 1250
